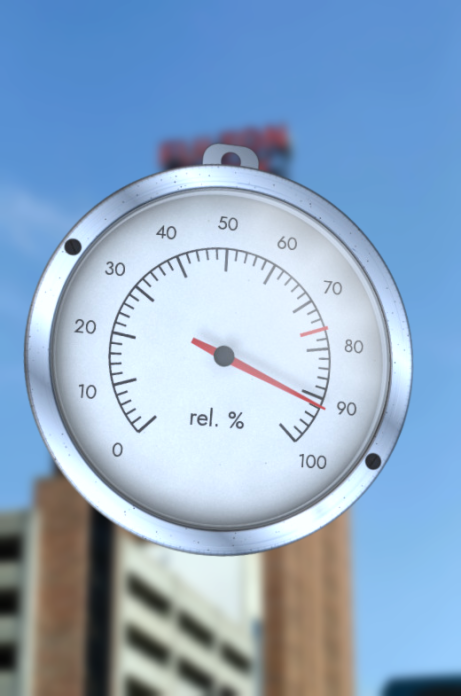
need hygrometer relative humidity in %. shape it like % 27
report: % 92
